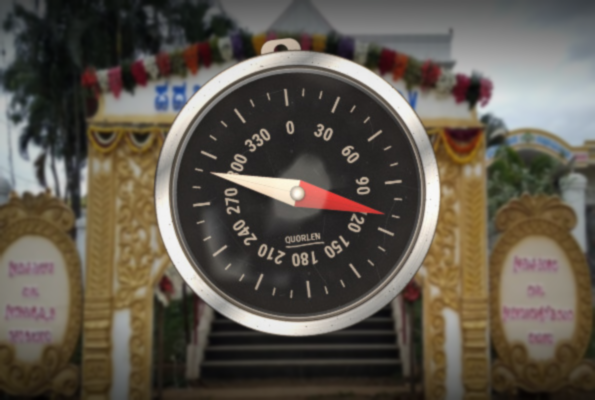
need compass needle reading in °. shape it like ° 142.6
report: ° 110
